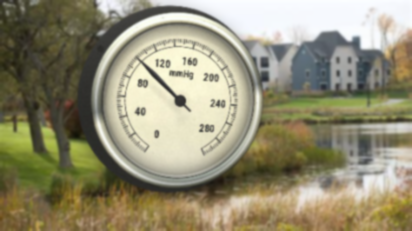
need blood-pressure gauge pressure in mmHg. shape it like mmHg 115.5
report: mmHg 100
